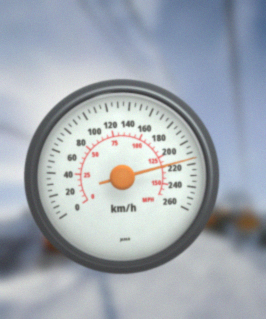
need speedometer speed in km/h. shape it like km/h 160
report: km/h 215
